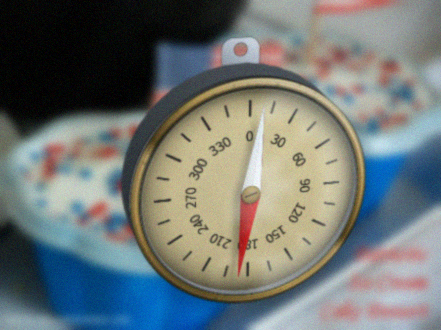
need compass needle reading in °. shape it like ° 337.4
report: ° 187.5
